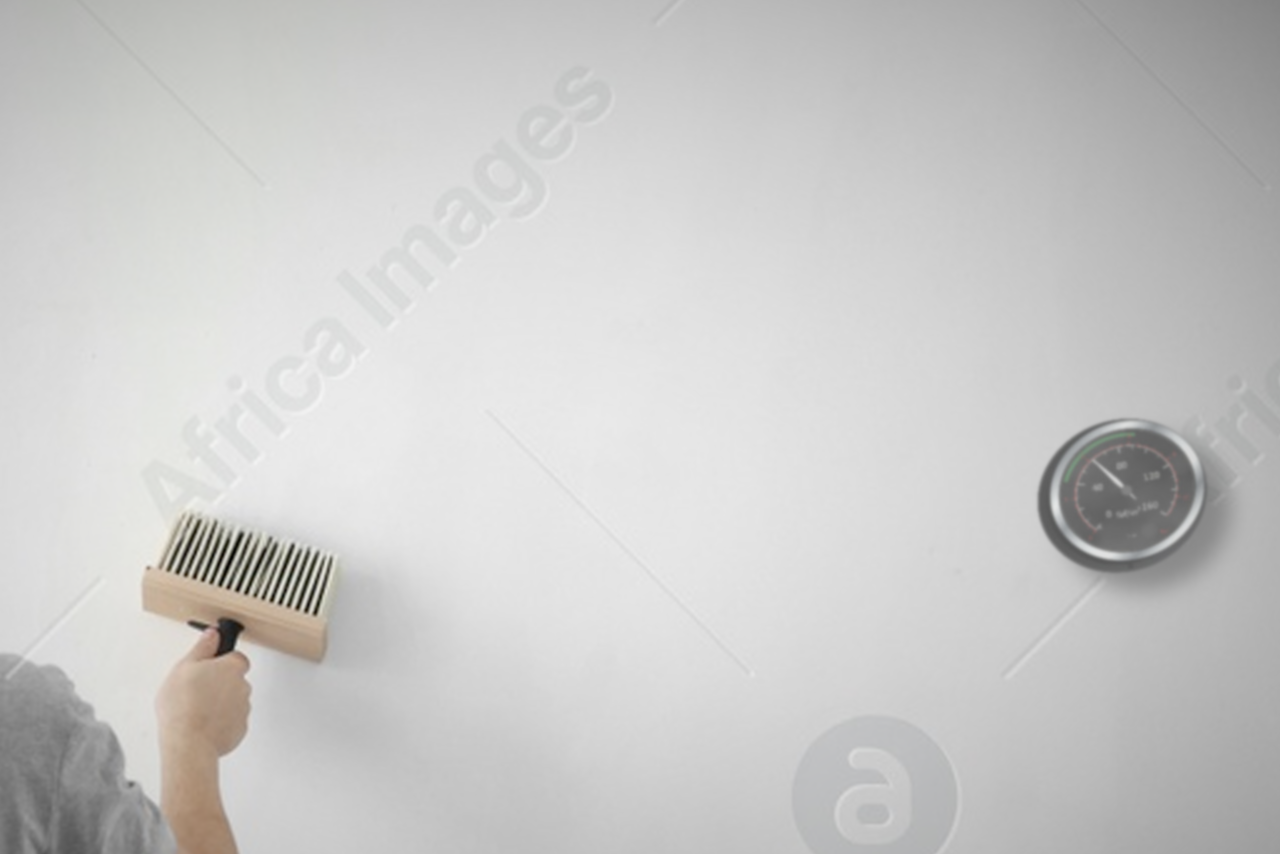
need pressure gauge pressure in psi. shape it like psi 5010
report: psi 60
